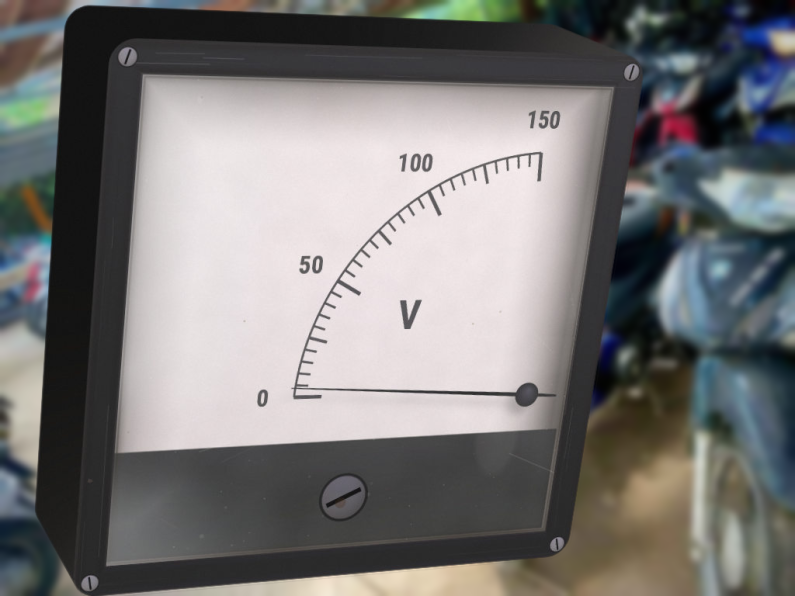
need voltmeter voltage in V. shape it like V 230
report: V 5
